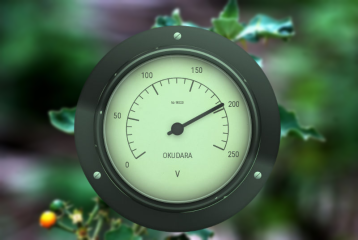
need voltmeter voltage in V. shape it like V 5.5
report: V 195
